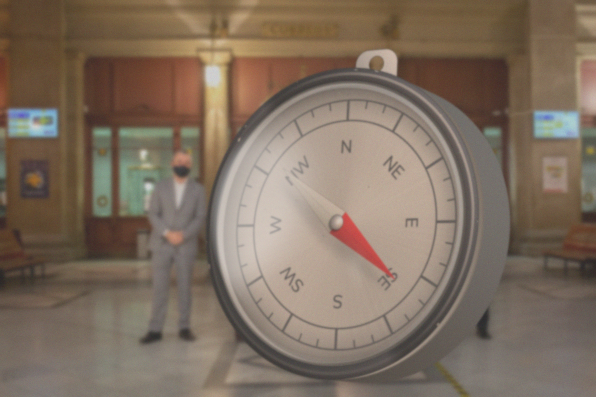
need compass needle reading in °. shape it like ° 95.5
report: ° 130
